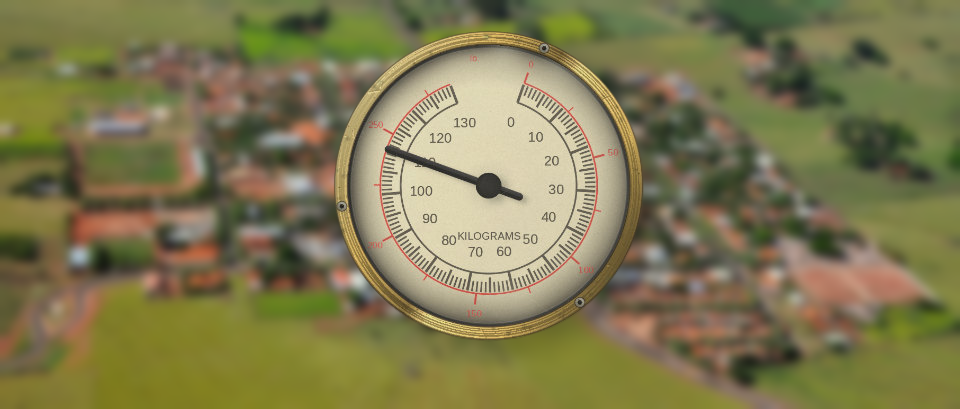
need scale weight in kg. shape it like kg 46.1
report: kg 110
